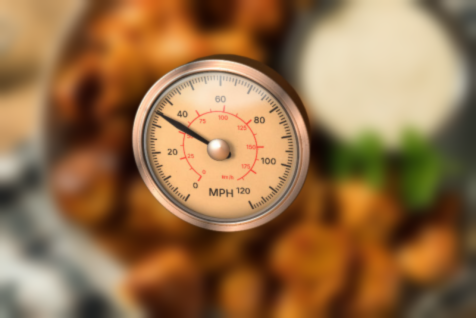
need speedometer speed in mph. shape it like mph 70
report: mph 35
